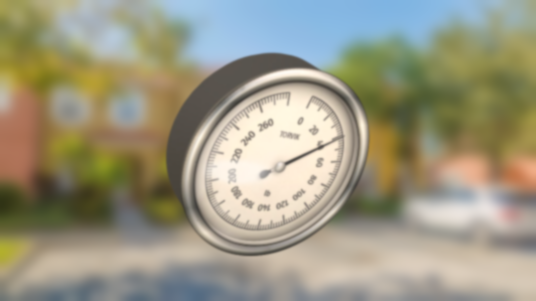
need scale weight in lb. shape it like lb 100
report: lb 40
